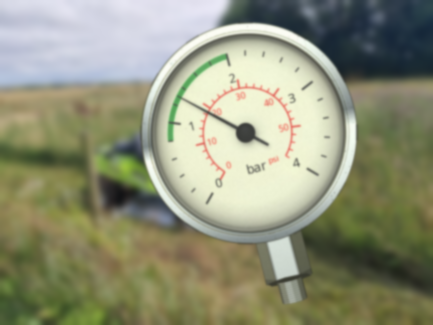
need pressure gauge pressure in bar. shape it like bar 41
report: bar 1.3
